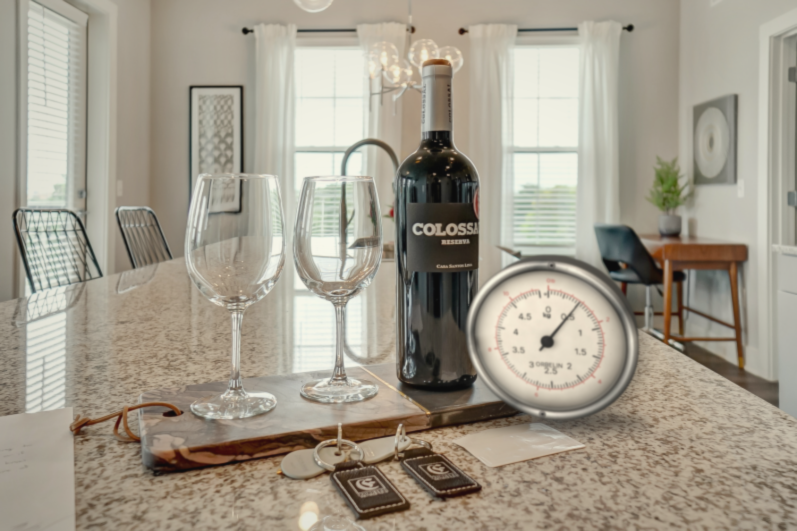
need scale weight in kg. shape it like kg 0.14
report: kg 0.5
